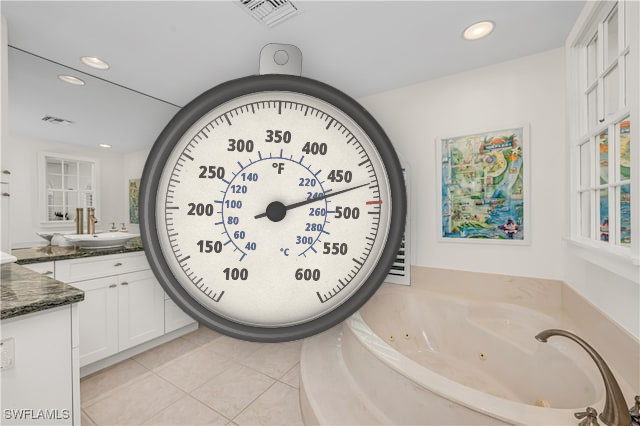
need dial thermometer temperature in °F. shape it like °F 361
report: °F 470
